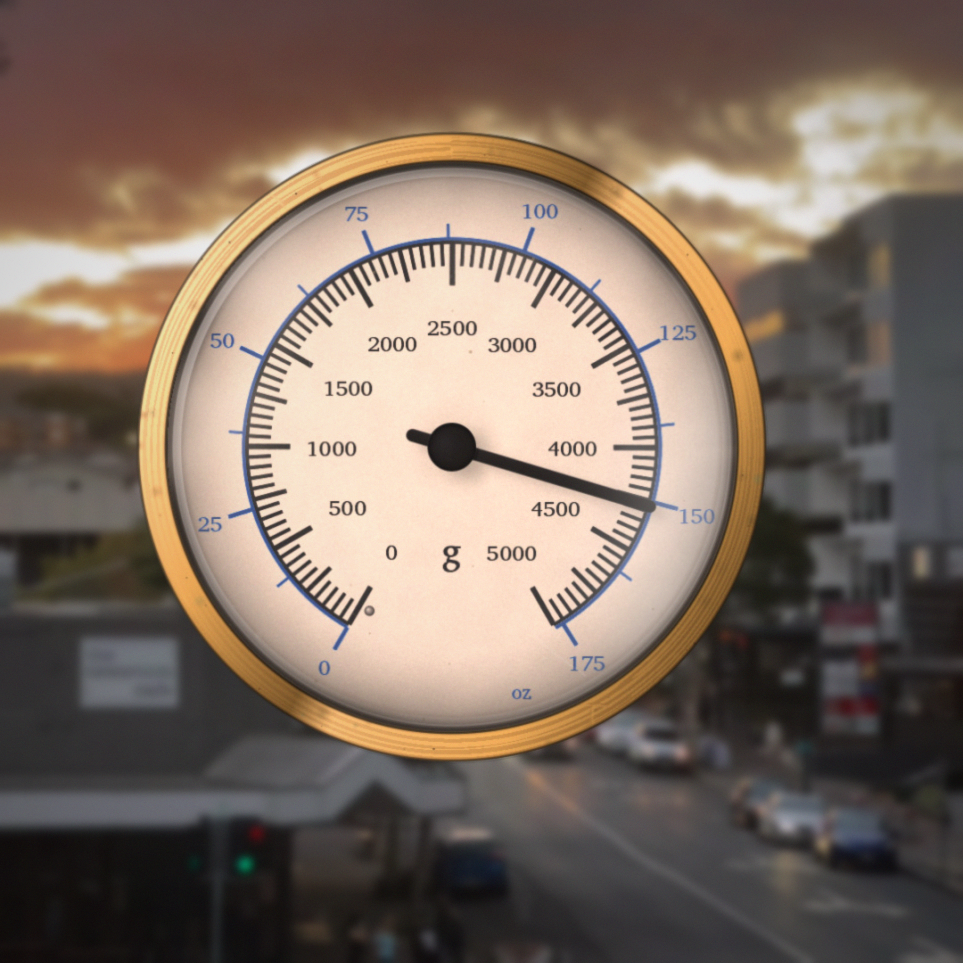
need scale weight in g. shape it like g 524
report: g 4275
